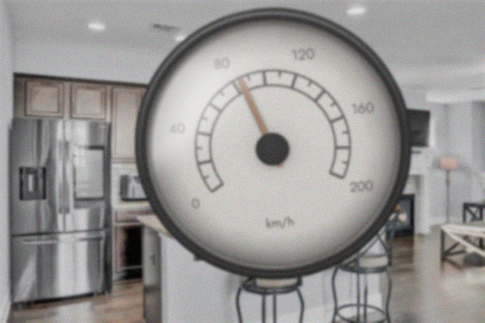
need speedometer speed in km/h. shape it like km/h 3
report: km/h 85
